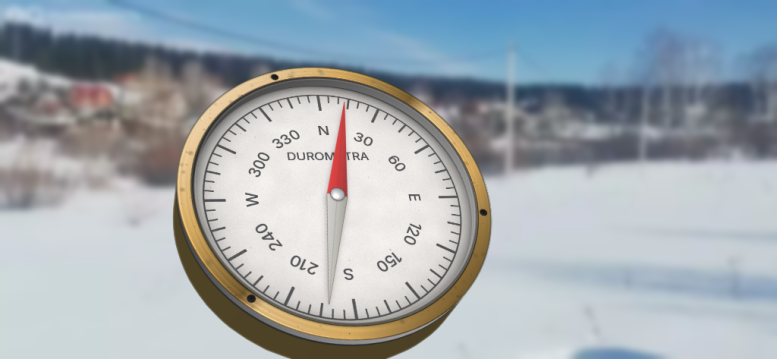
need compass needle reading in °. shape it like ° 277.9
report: ° 12.5
